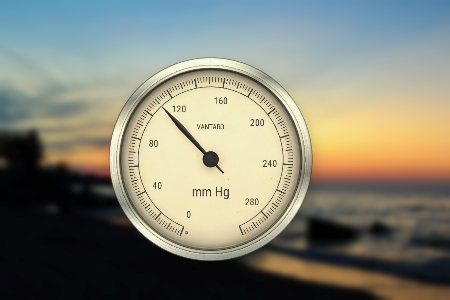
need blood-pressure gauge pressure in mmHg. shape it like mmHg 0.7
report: mmHg 110
